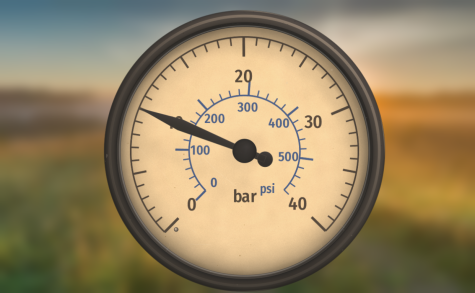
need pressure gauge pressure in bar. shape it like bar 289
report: bar 10
